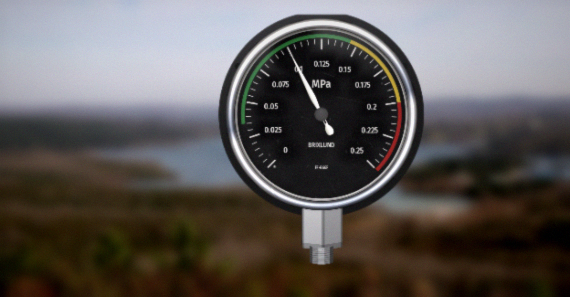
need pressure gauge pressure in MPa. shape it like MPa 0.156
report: MPa 0.1
